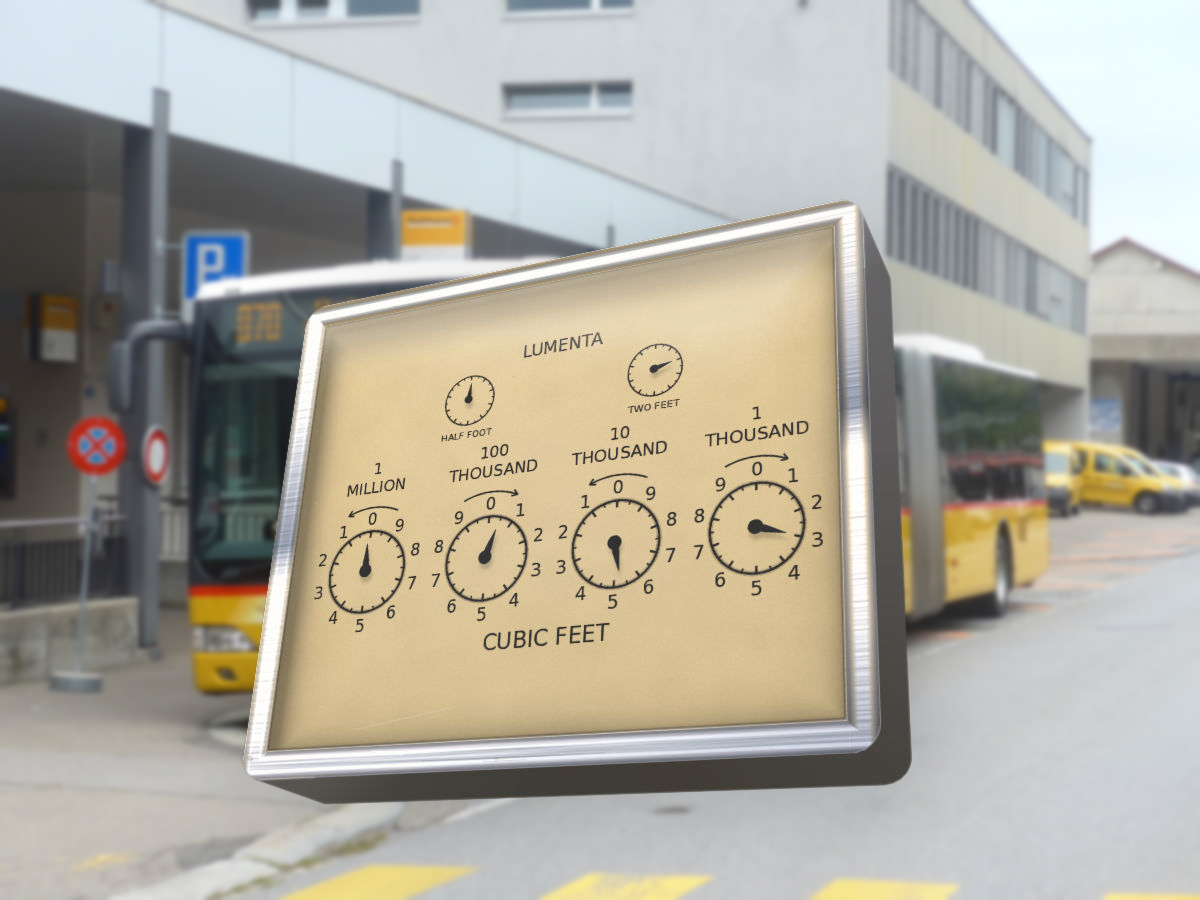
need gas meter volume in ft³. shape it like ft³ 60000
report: ft³ 5300
